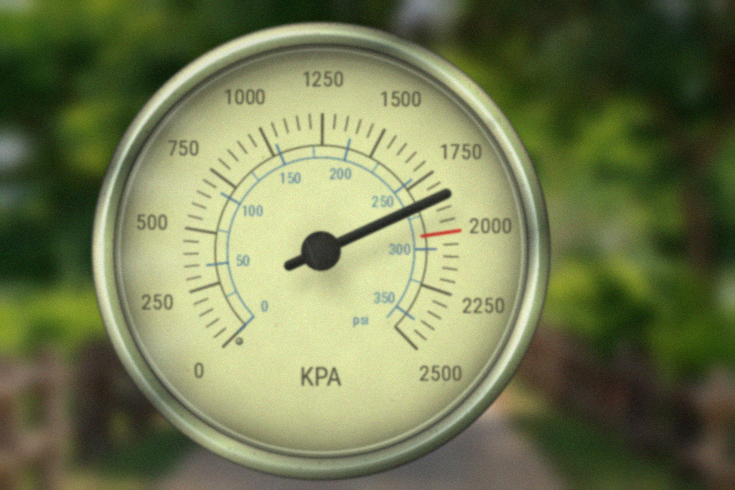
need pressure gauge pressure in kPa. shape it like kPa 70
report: kPa 1850
